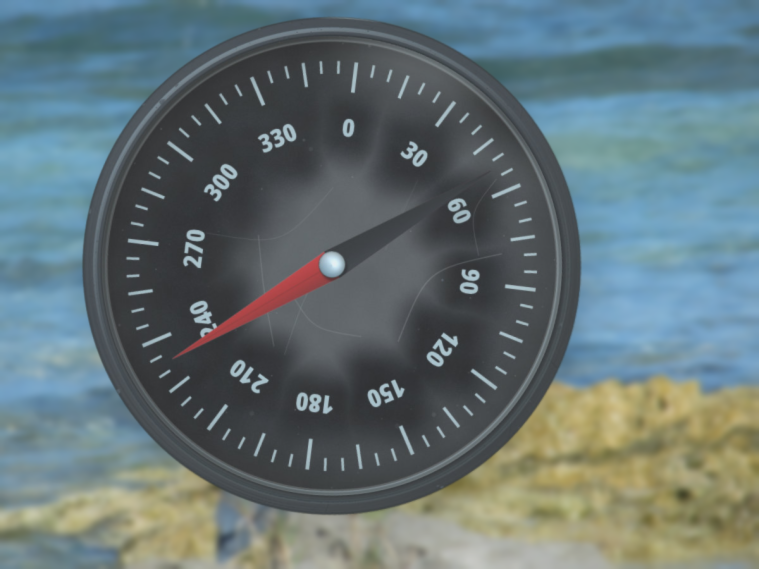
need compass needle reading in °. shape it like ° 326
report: ° 232.5
